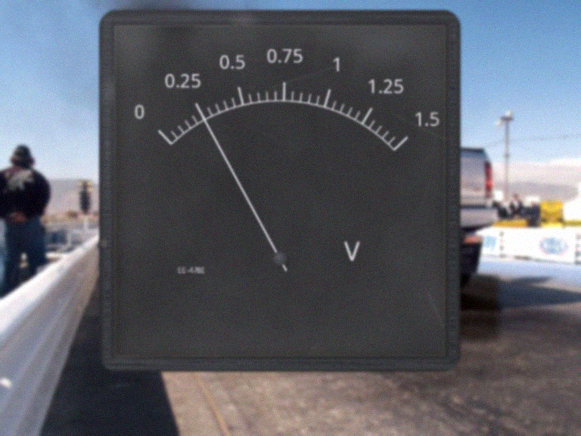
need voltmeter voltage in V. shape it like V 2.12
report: V 0.25
